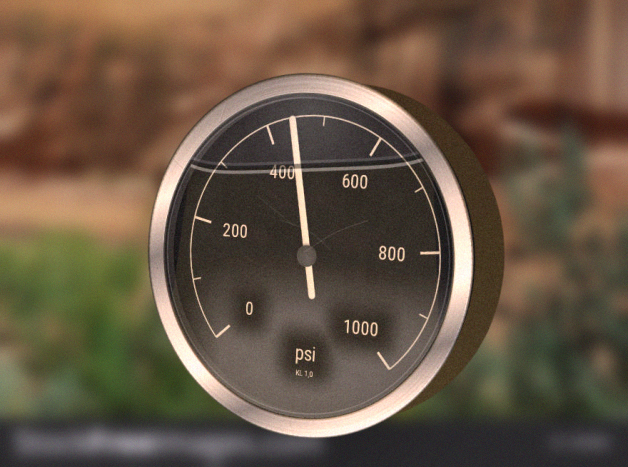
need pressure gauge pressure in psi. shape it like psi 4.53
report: psi 450
